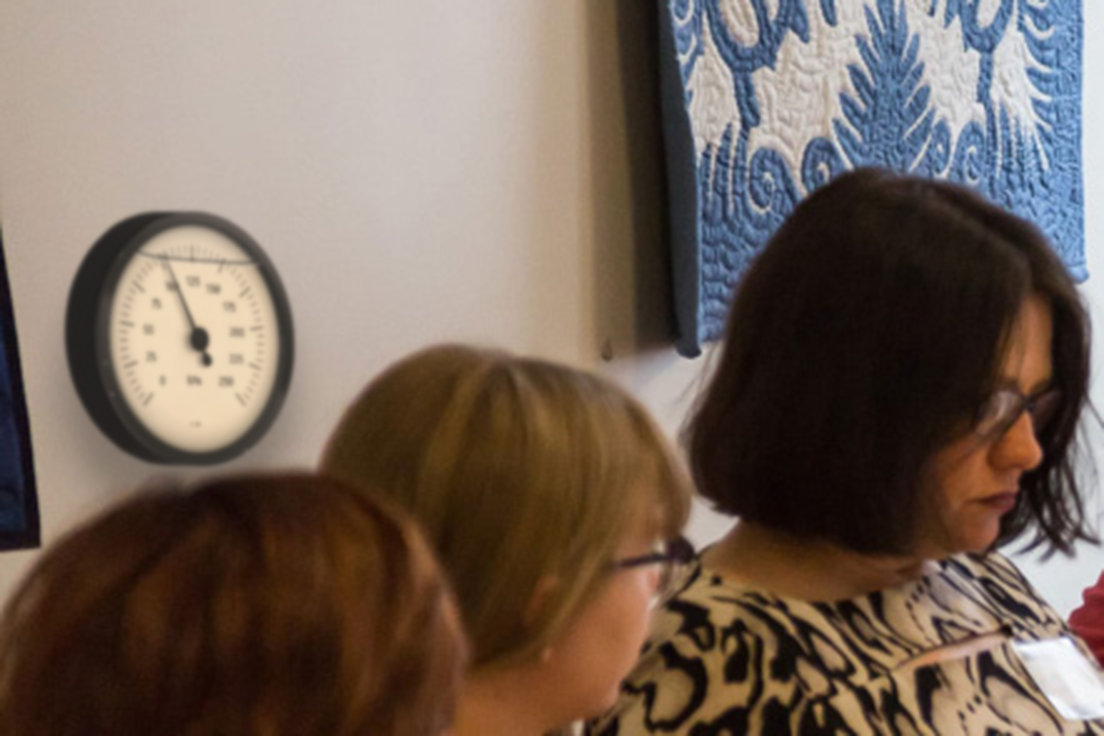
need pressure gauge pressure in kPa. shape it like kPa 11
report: kPa 100
